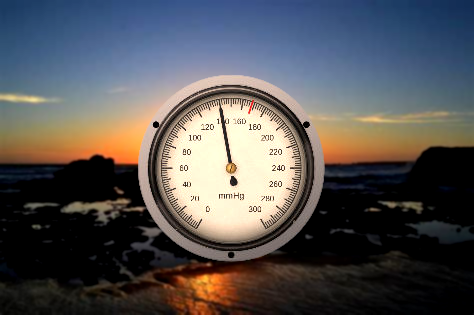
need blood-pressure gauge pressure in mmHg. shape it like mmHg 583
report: mmHg 140
